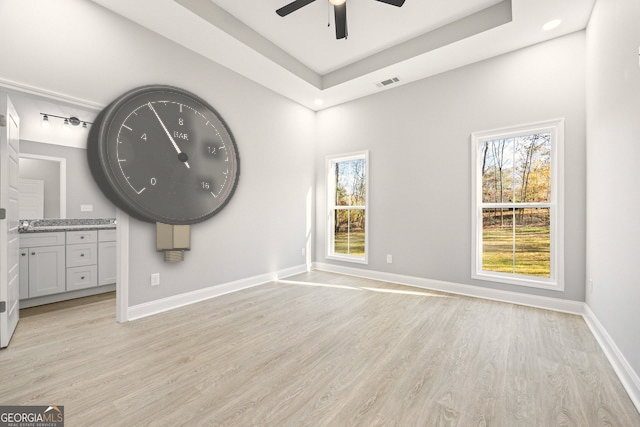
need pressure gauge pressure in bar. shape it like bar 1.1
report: bar 6
